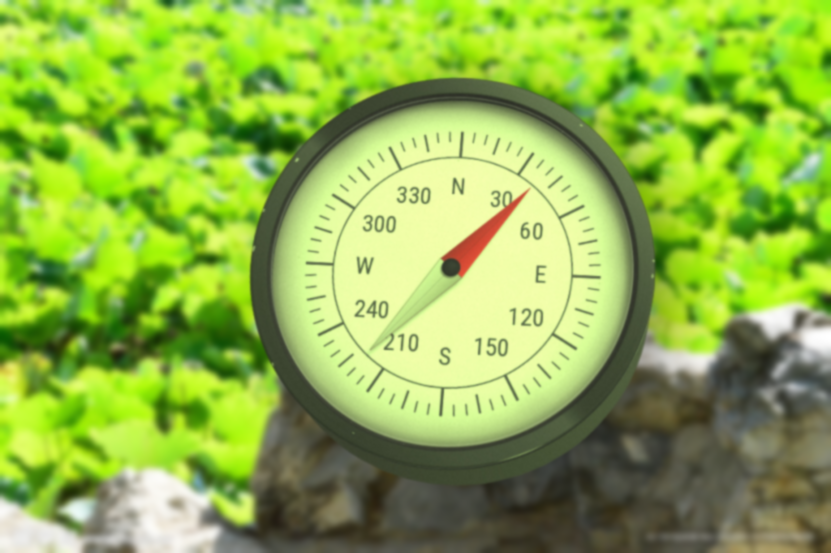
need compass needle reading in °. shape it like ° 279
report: ° 40
